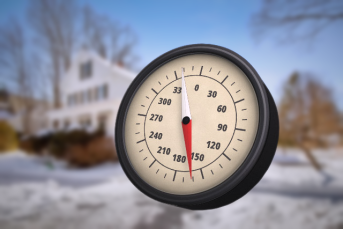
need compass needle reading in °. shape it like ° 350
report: ° 160
